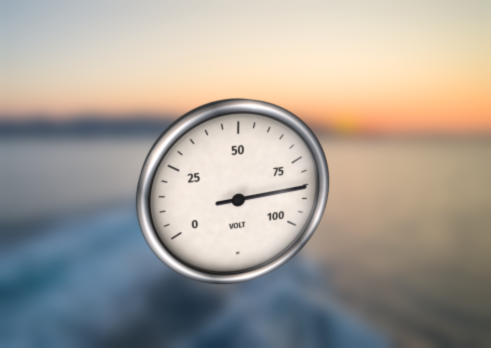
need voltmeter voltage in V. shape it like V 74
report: V 85
